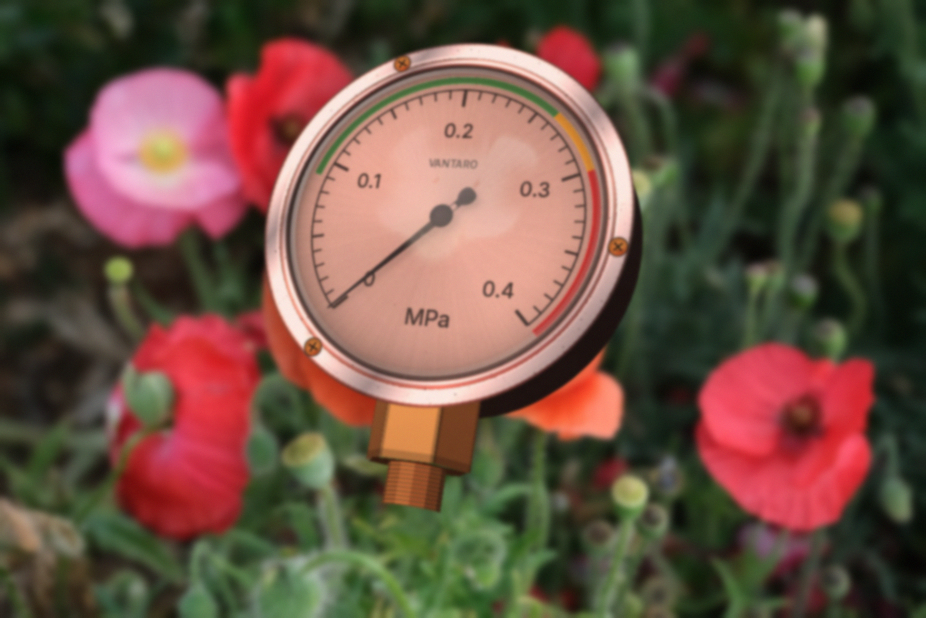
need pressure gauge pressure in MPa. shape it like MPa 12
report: MPa 0
